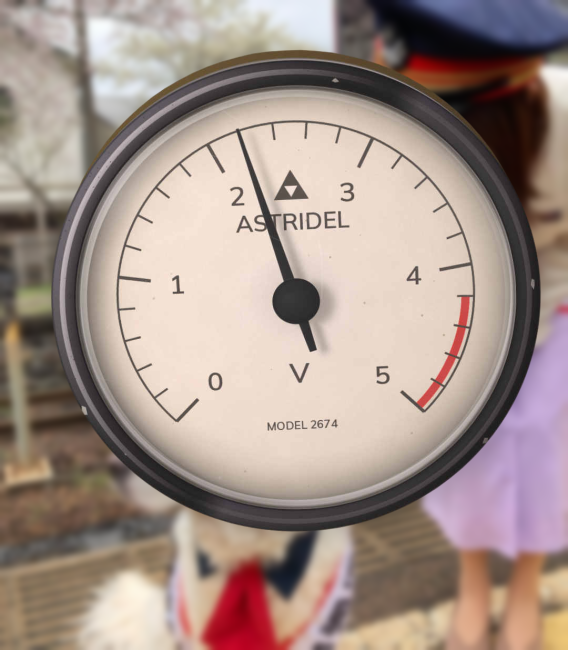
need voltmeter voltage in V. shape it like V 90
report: V 2.2
